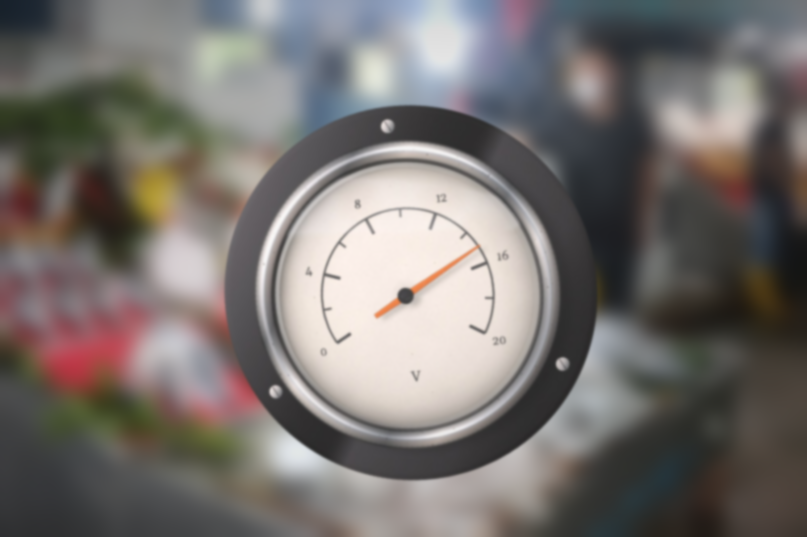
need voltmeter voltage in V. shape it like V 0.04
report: V 15
